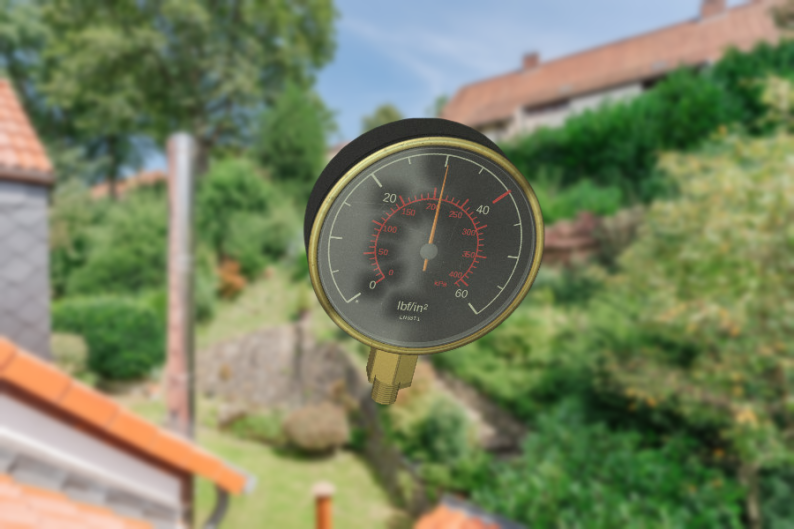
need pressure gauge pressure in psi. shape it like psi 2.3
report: psi 30
